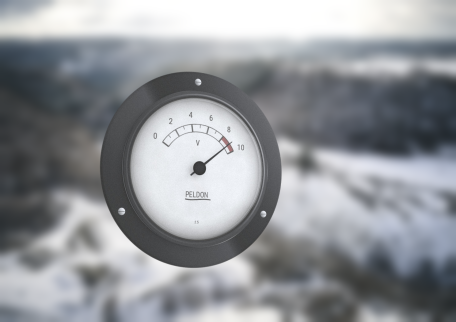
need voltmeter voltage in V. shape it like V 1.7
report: V 9
